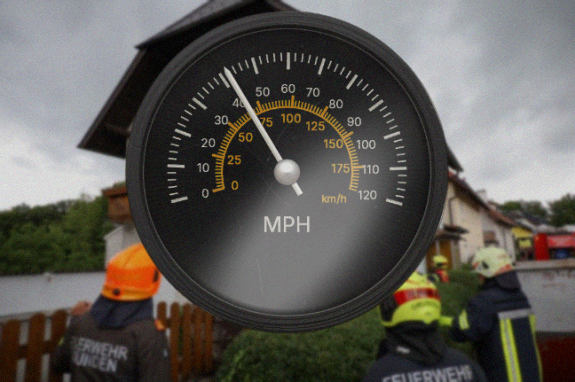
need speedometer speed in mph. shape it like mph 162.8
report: mph 42
